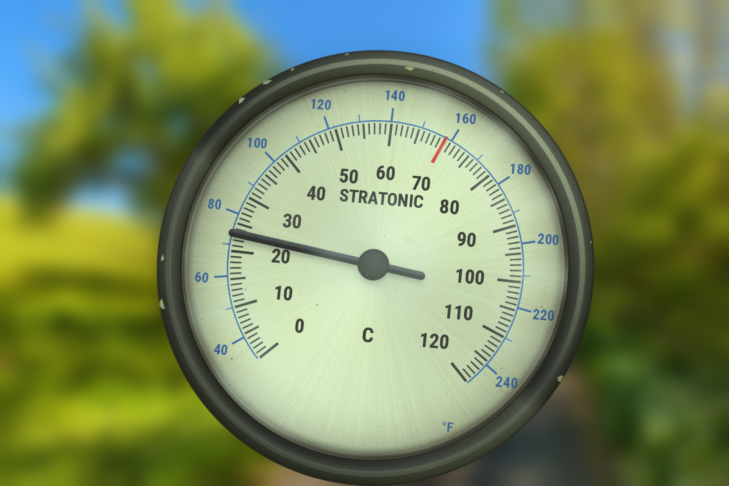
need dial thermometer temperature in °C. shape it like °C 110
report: °C 23
